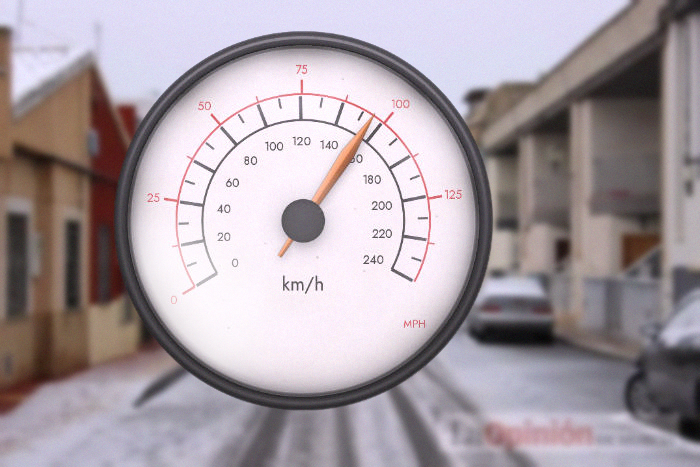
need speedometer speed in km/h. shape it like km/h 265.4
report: km/h 155
